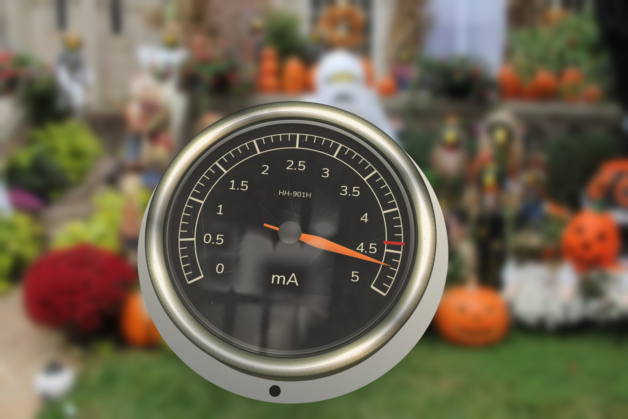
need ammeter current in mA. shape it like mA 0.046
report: mA 4.7
